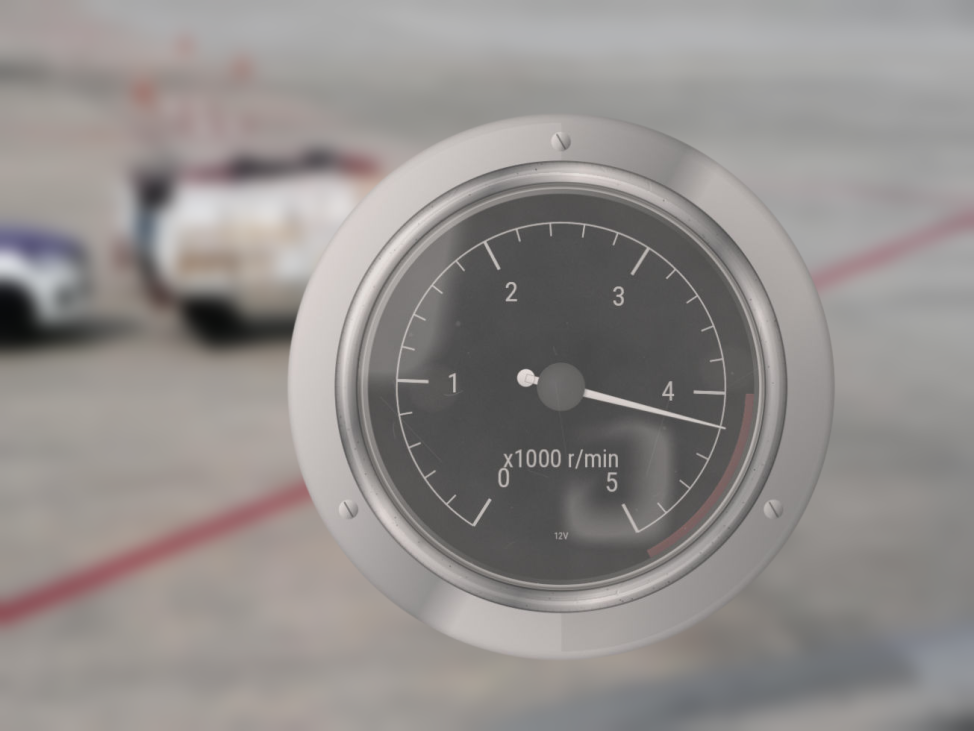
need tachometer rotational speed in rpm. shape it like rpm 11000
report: rpm 4200
